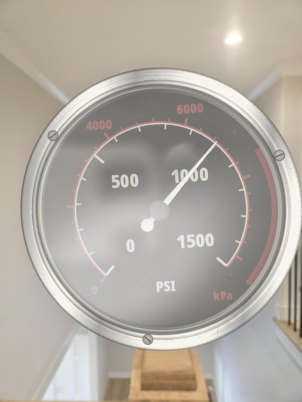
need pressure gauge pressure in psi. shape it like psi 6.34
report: psi 1000
